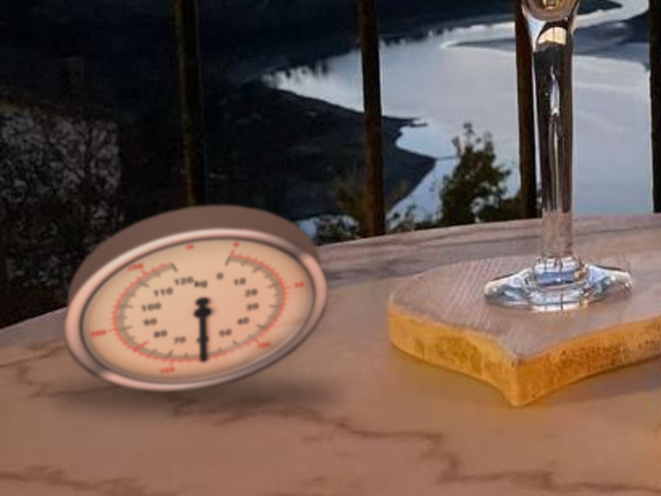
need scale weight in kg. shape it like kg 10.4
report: kg 60
